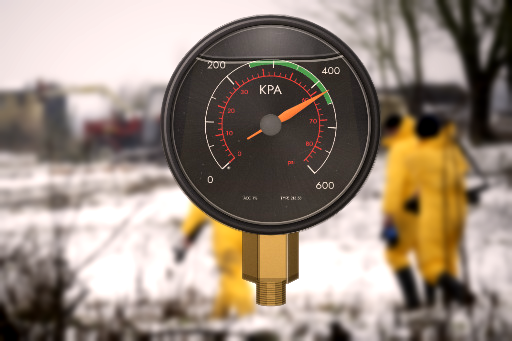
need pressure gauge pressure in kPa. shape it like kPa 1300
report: kPa 425
